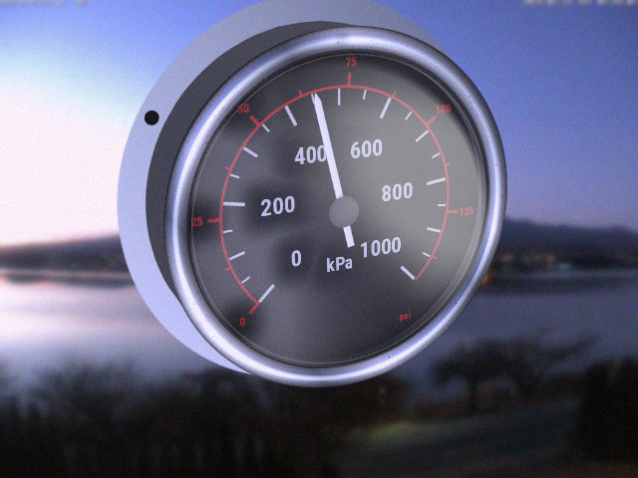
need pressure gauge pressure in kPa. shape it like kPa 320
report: kPa 450
